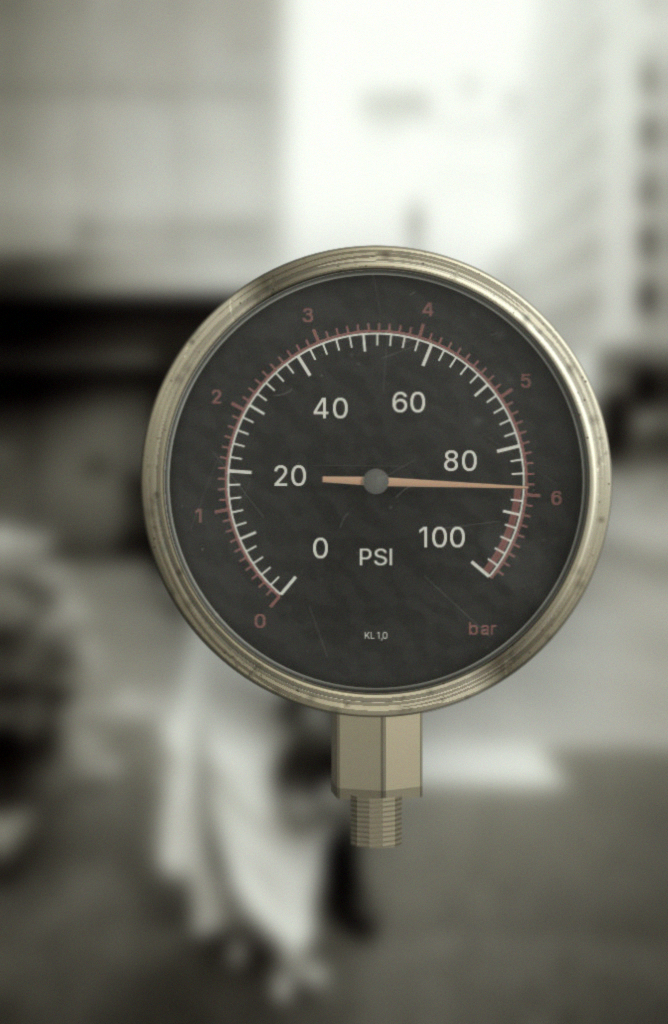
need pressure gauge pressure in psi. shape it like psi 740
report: psi 86
